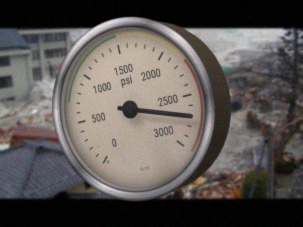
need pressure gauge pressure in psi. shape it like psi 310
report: psi 2700
